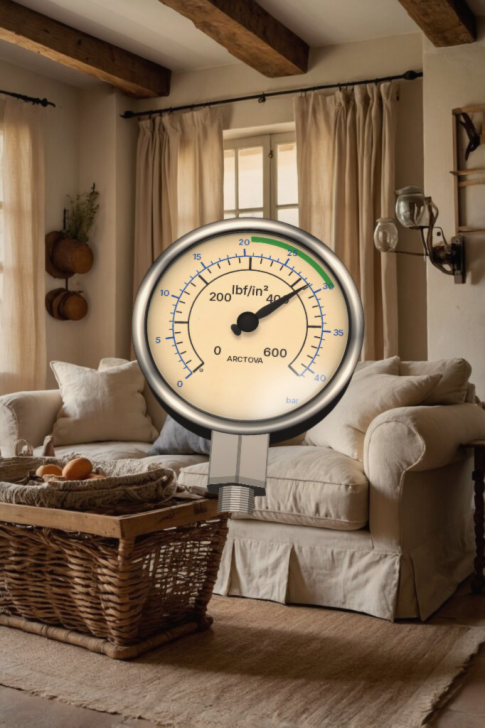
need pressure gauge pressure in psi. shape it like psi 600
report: psi 420
